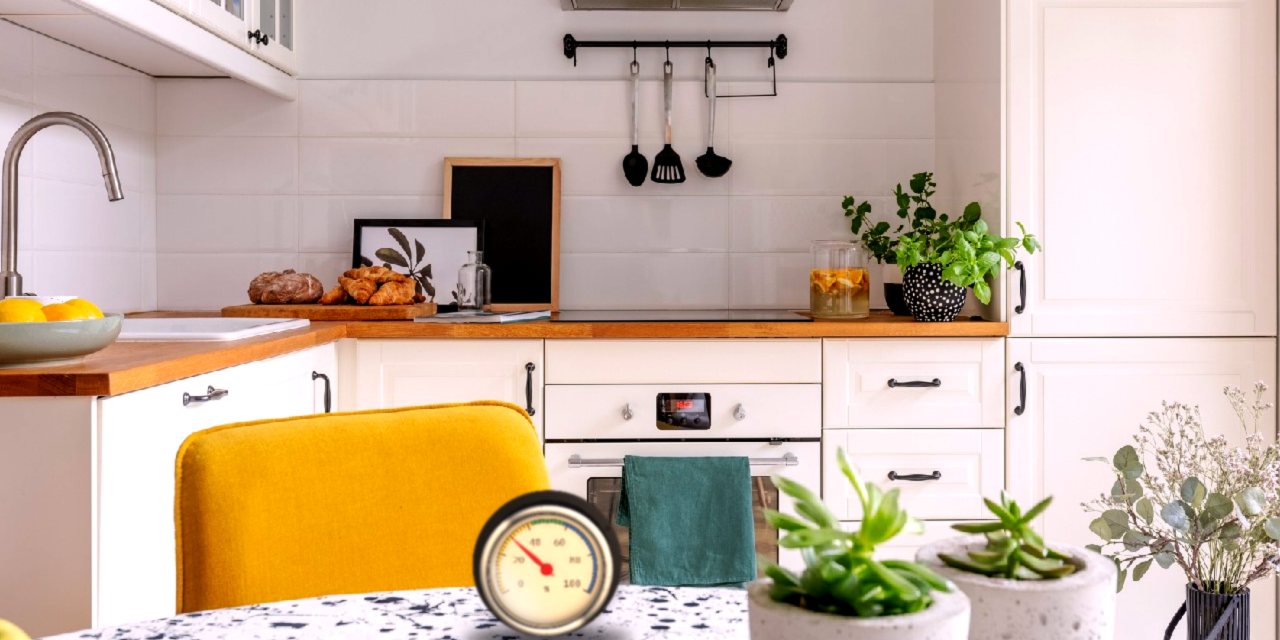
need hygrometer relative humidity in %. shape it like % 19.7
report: % 30
